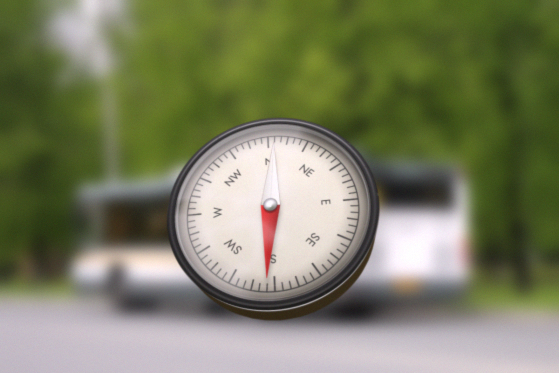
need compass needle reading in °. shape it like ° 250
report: ° 185
